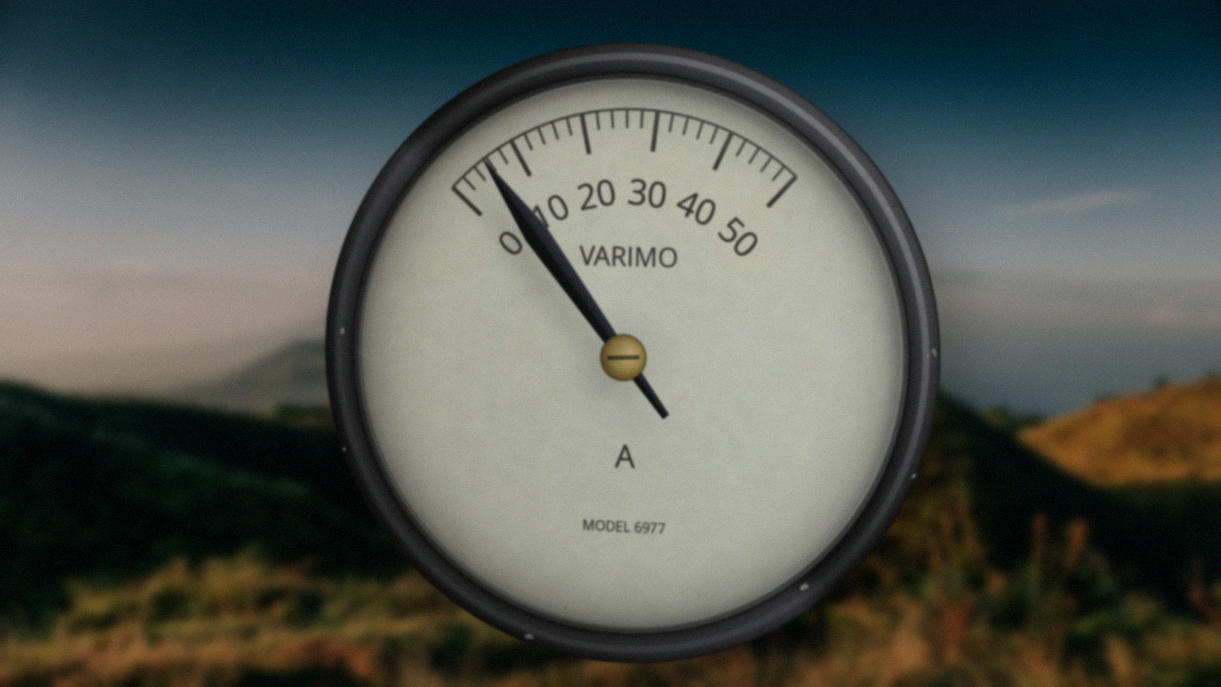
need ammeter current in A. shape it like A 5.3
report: A 6
